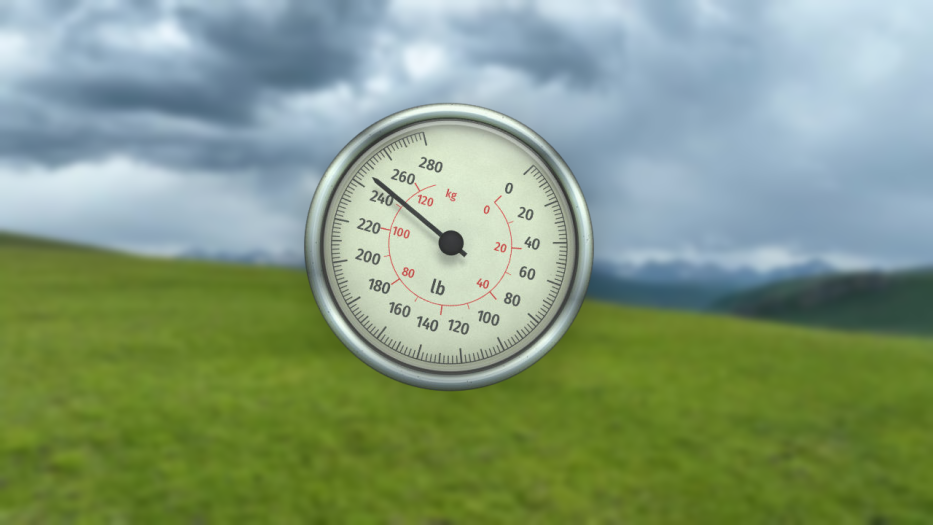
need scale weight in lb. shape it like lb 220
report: lb 246
